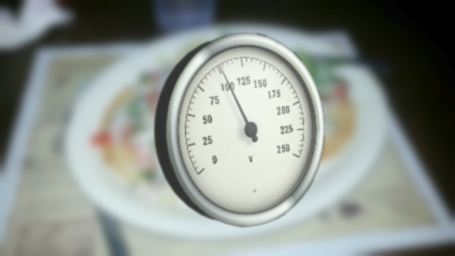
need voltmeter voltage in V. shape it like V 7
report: V 100
